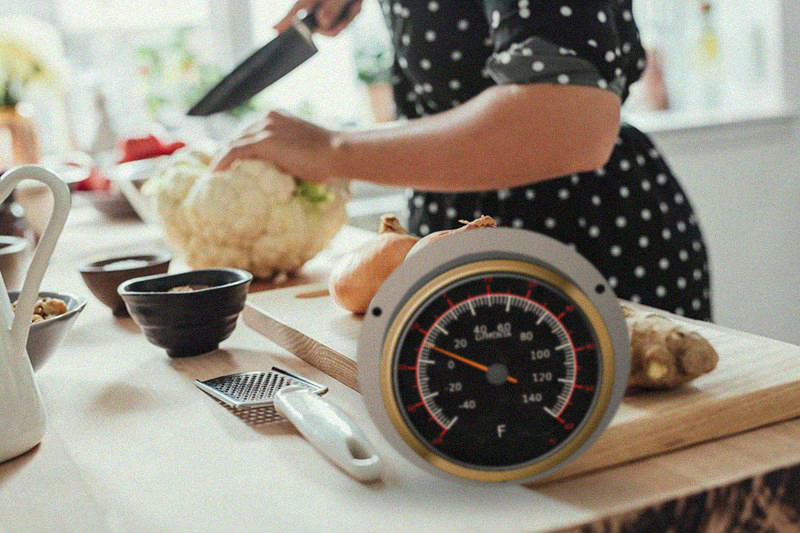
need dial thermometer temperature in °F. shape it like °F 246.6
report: °F 10
